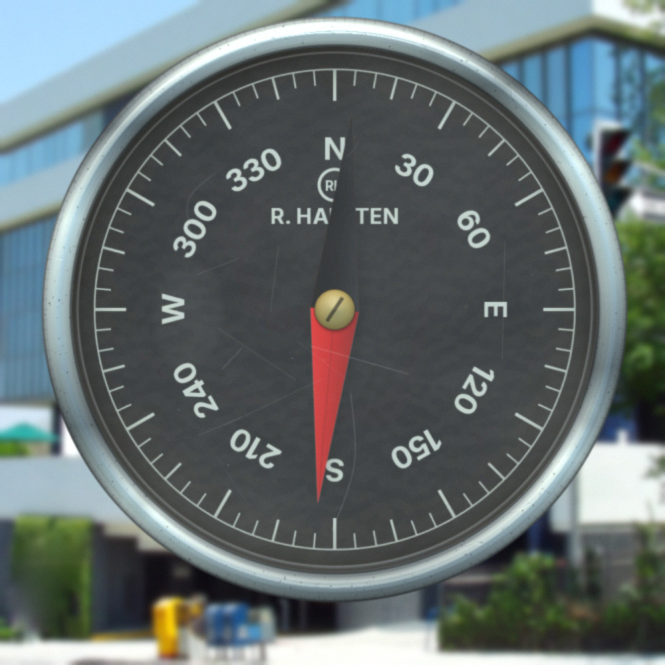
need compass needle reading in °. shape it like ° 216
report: ° 185
